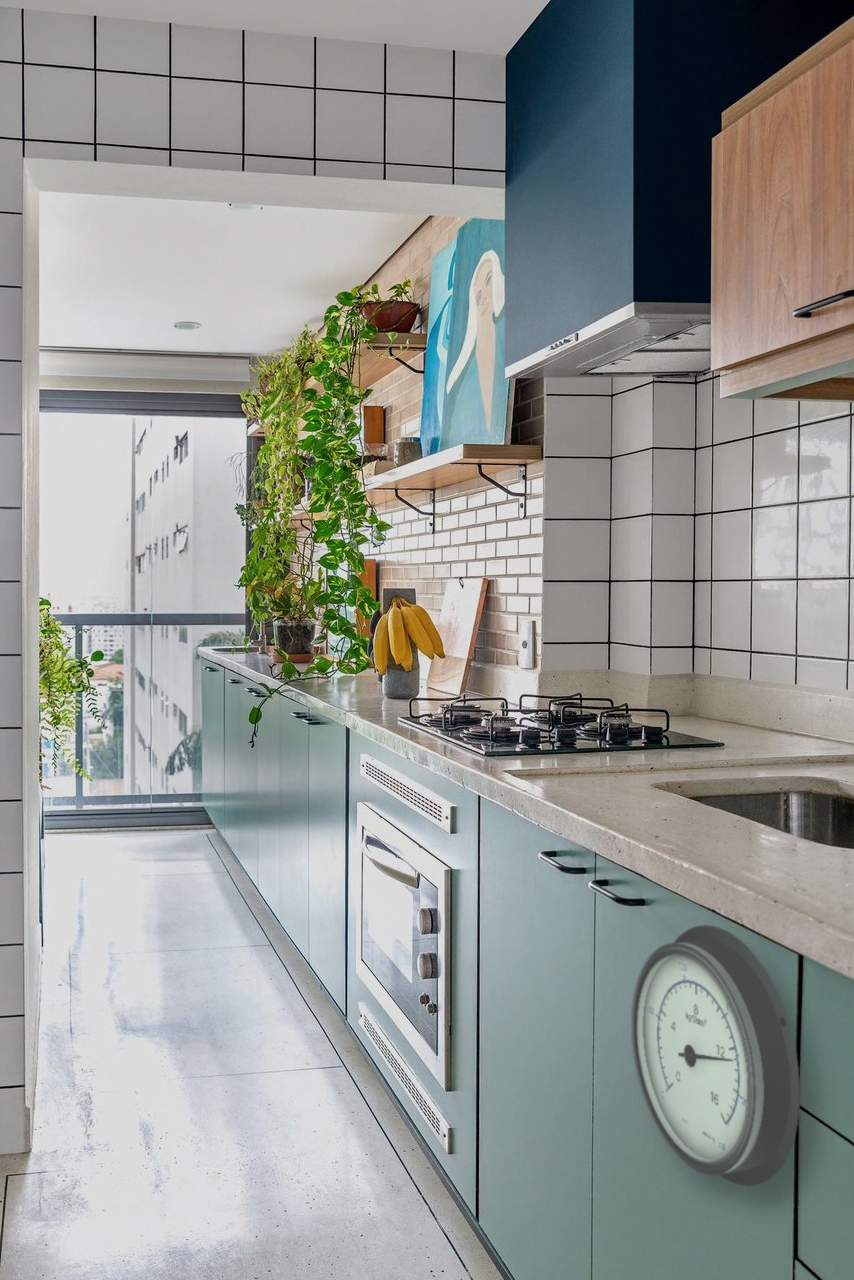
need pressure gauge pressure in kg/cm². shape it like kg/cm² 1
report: kg/cm² 12.5
